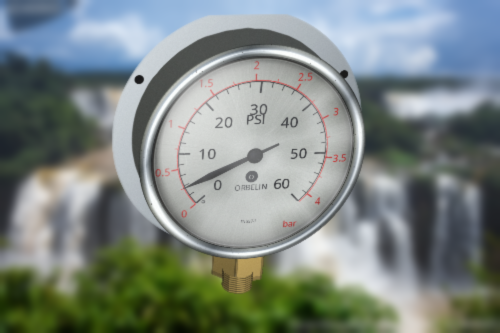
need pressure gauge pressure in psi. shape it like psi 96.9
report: psi 4
